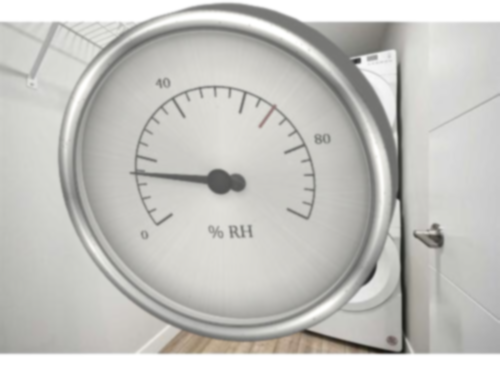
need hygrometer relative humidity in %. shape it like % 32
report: % 16
